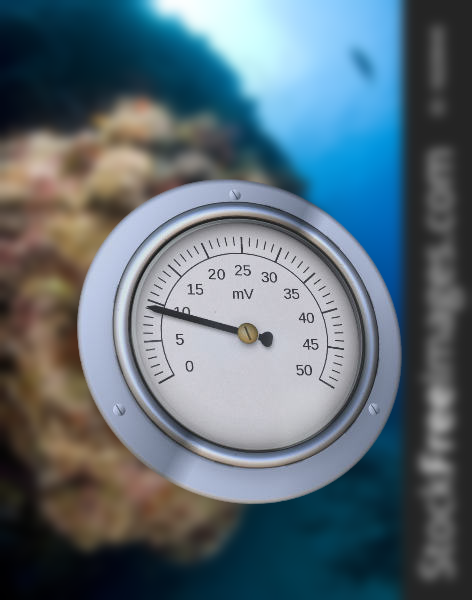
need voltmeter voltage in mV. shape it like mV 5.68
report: mV 9
